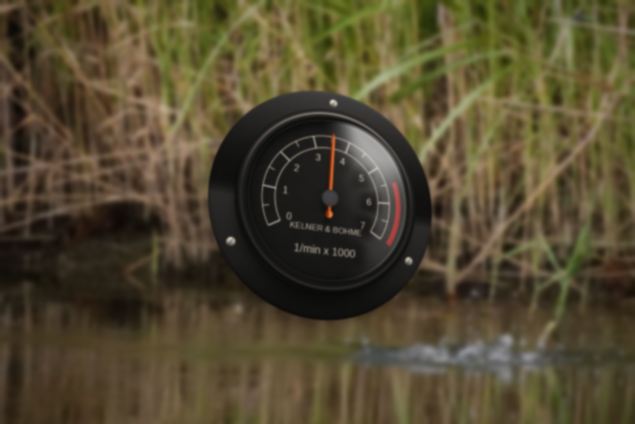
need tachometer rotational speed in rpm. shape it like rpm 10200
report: rpm 3500
